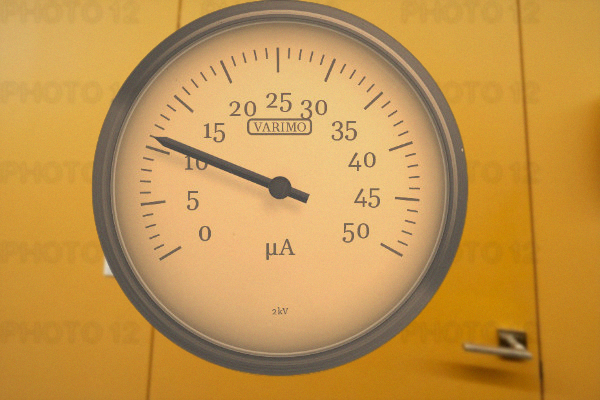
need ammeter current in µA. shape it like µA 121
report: µA 11
